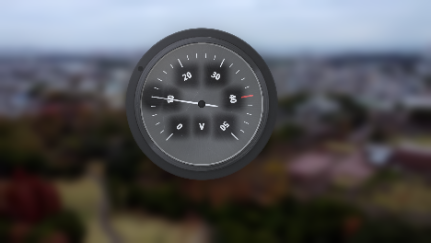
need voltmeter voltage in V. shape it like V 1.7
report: V 10
